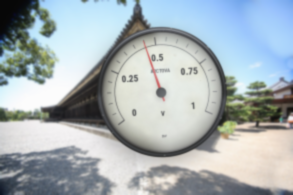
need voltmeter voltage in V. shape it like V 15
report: V 0.45
